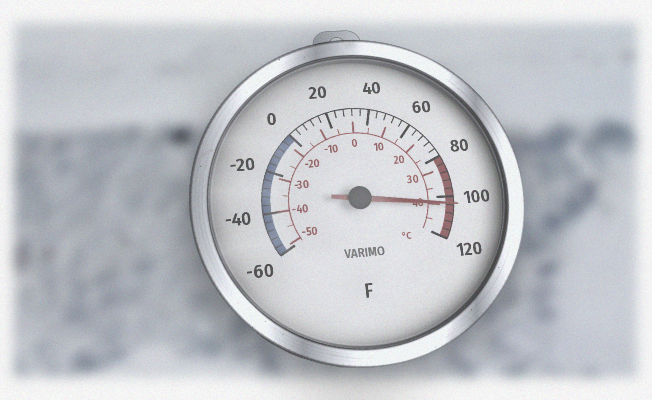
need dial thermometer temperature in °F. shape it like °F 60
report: °F 104
